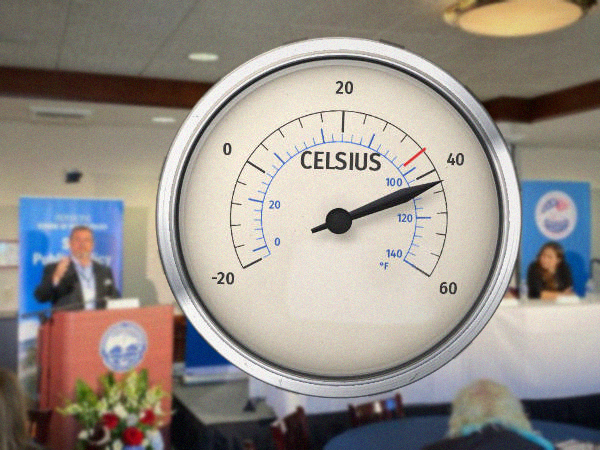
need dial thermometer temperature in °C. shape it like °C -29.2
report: °C 42
